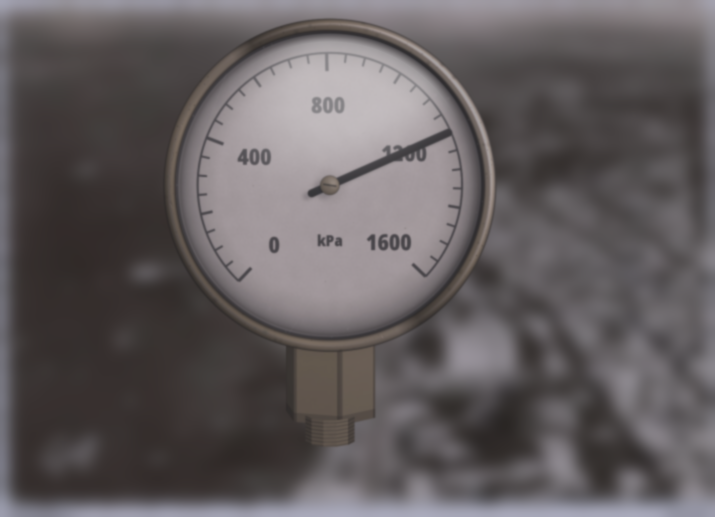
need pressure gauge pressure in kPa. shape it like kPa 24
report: kPa 1200
